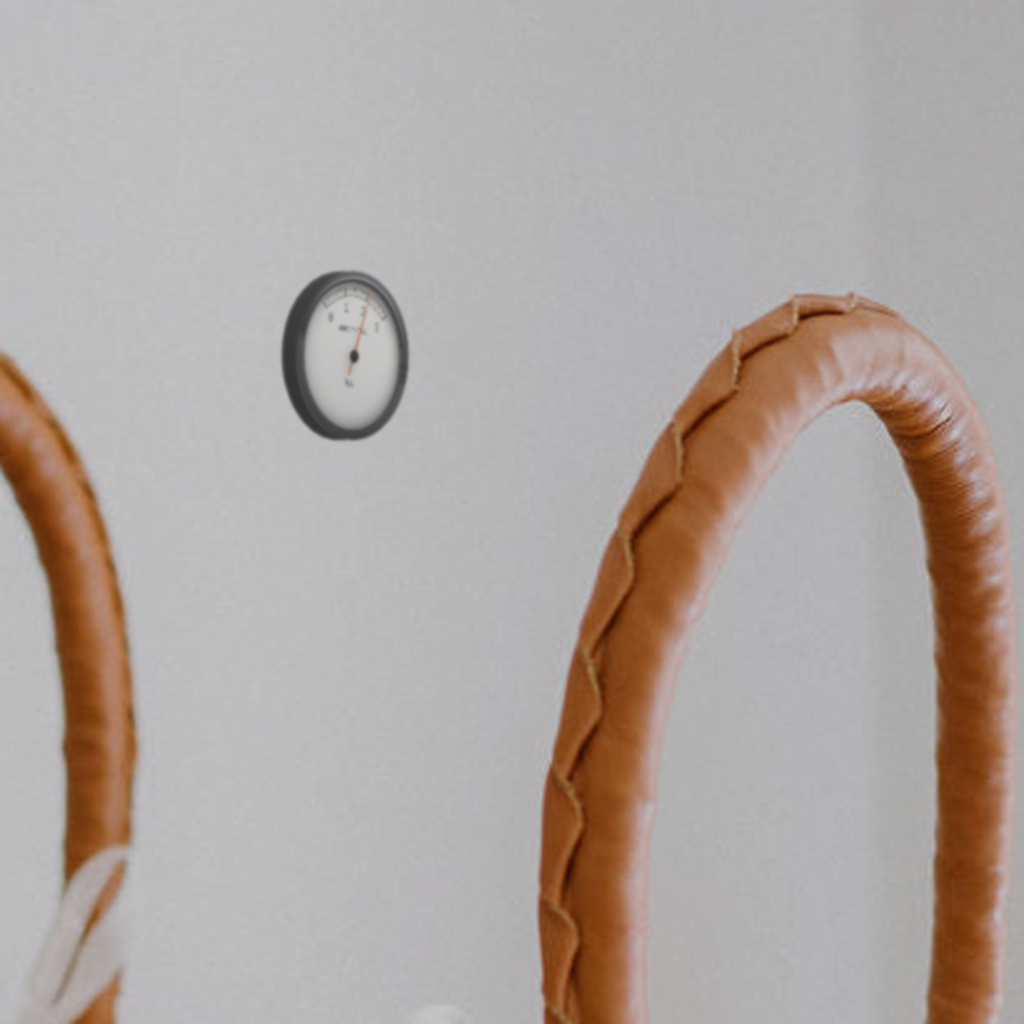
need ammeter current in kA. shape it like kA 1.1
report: kA 2
